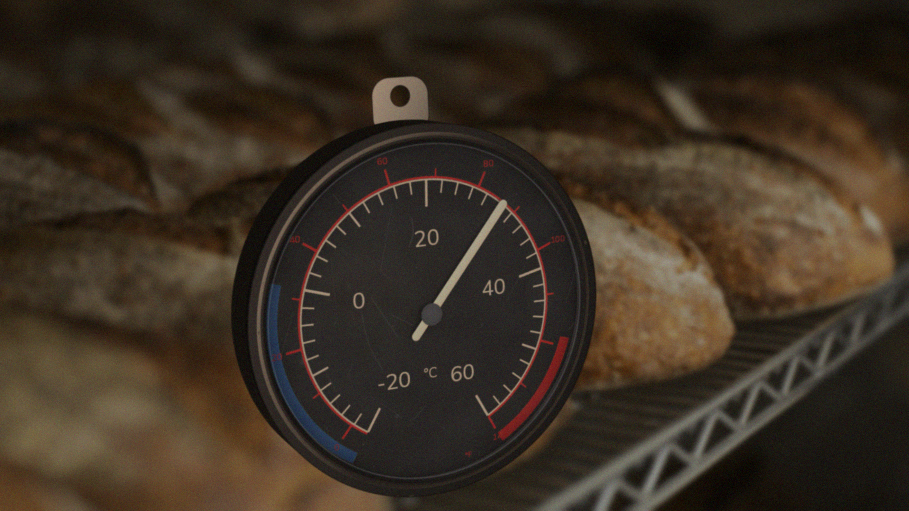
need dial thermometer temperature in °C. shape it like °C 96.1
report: °C 30
